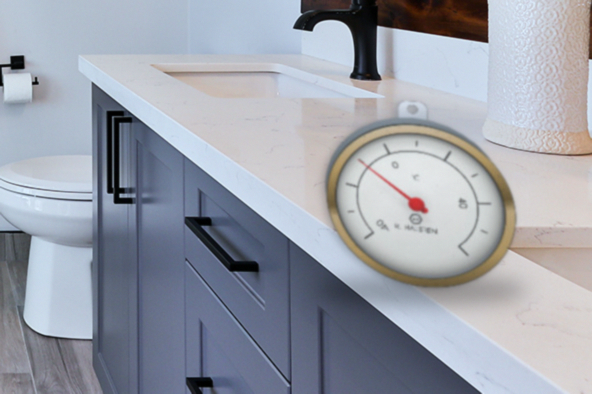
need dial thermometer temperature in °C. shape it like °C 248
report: °C -10
